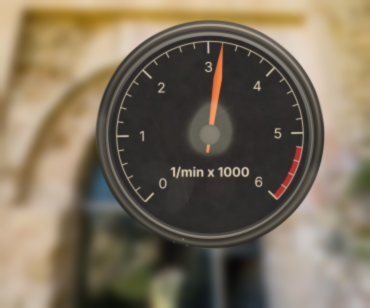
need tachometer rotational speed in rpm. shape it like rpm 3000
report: rpm 3200
